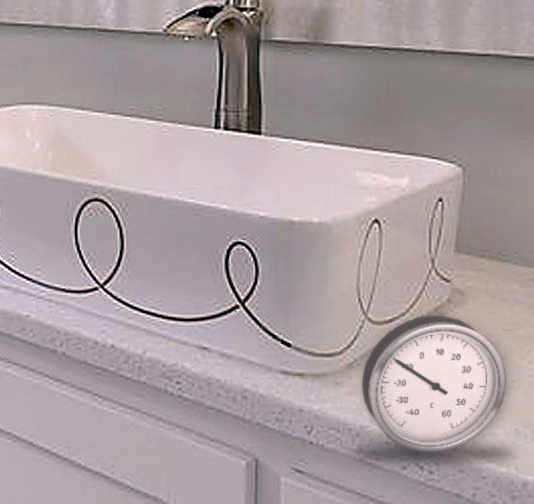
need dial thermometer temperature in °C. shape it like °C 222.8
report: °C -10
